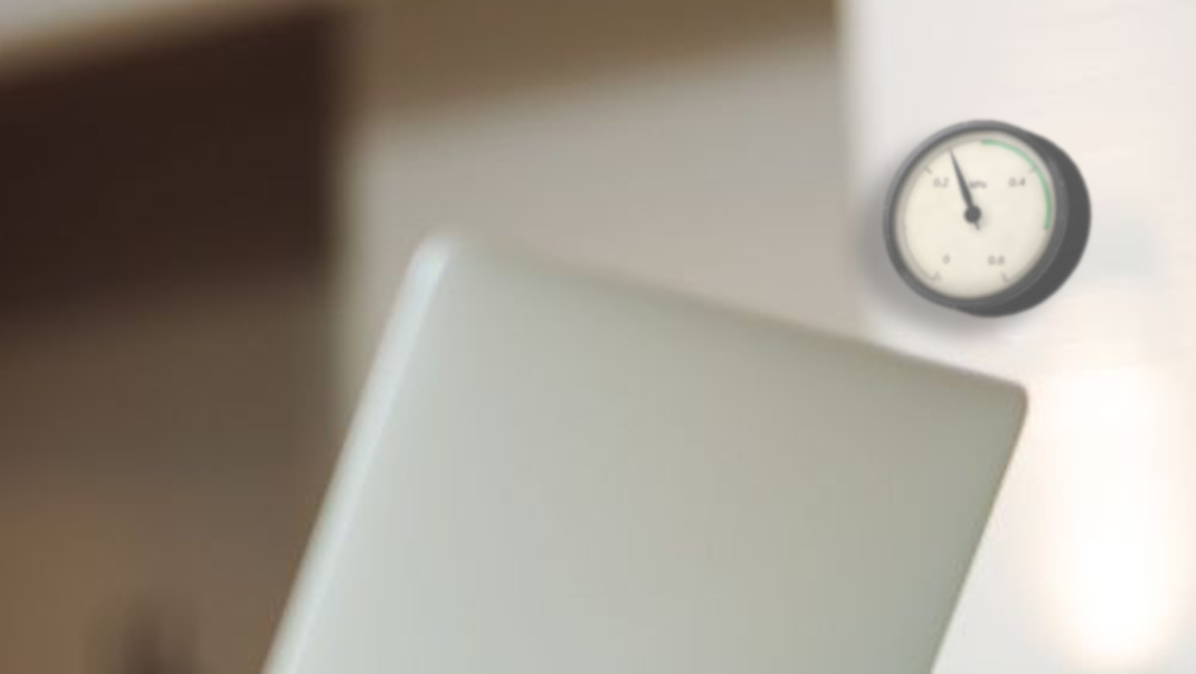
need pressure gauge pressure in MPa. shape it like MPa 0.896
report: MPa 0.25
